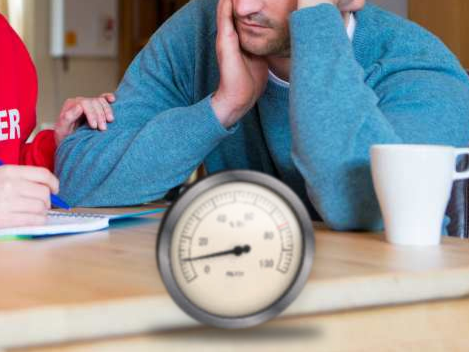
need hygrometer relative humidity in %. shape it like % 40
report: % 10
